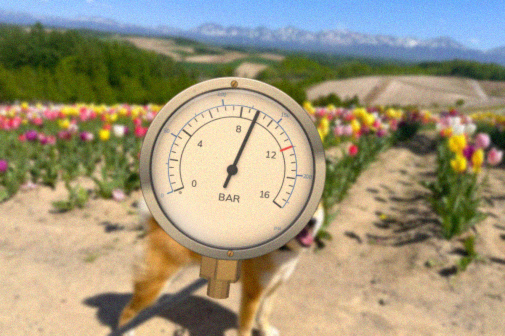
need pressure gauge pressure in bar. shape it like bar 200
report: bar 9
